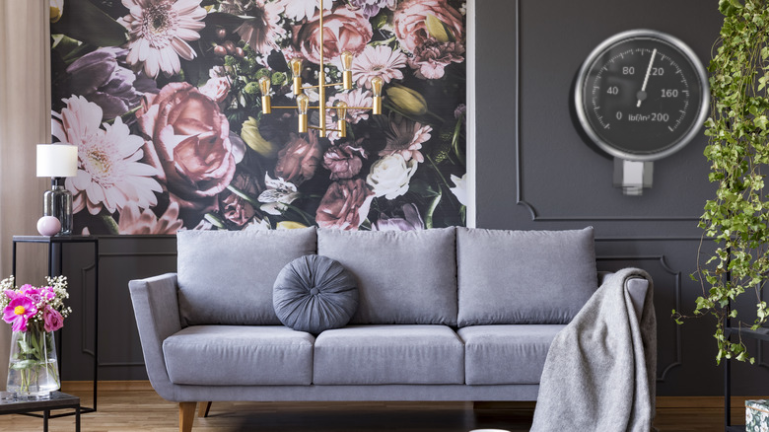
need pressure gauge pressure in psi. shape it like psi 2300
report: psi 110
